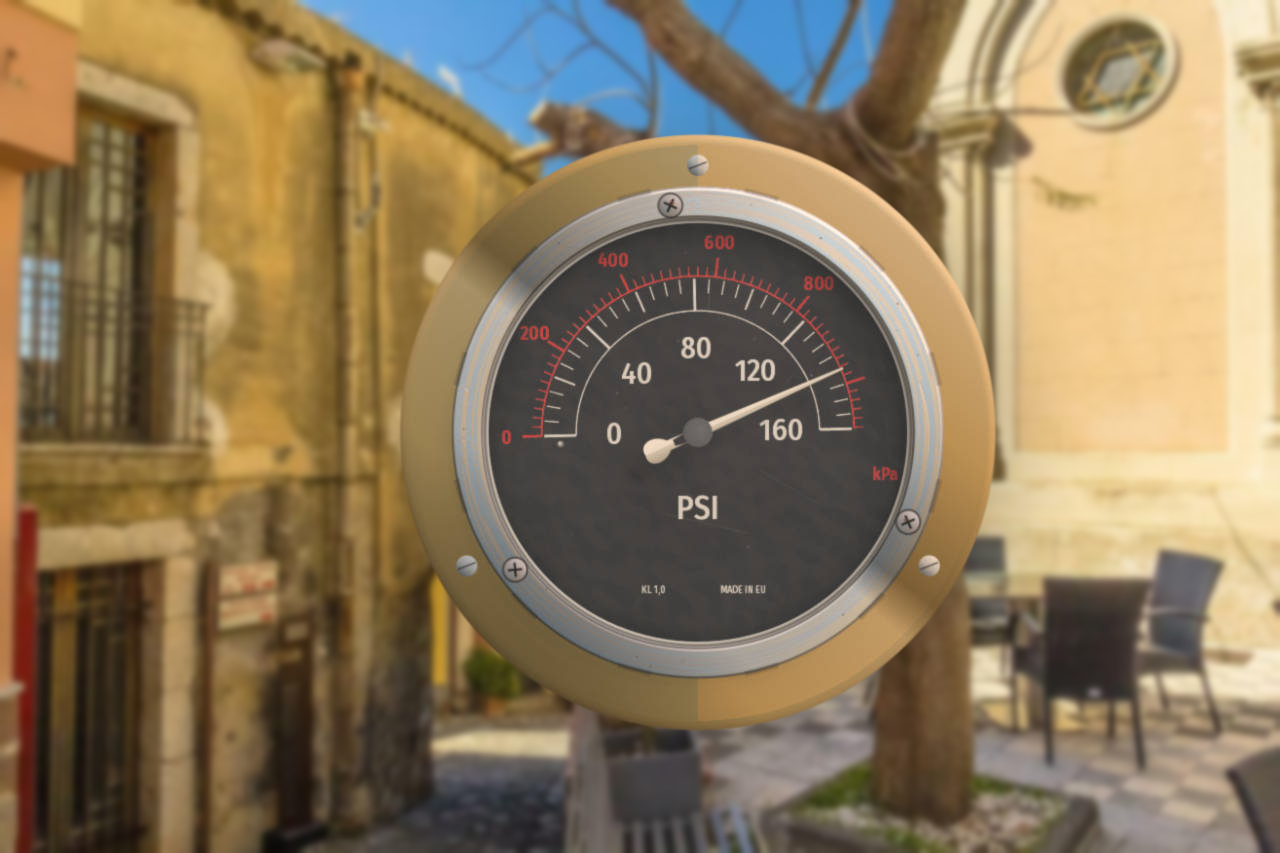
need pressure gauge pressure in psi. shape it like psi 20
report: psi 140
